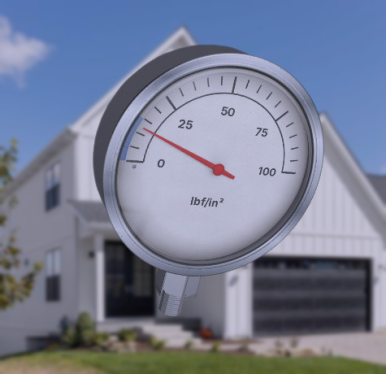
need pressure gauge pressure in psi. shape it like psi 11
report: psi 12.5
